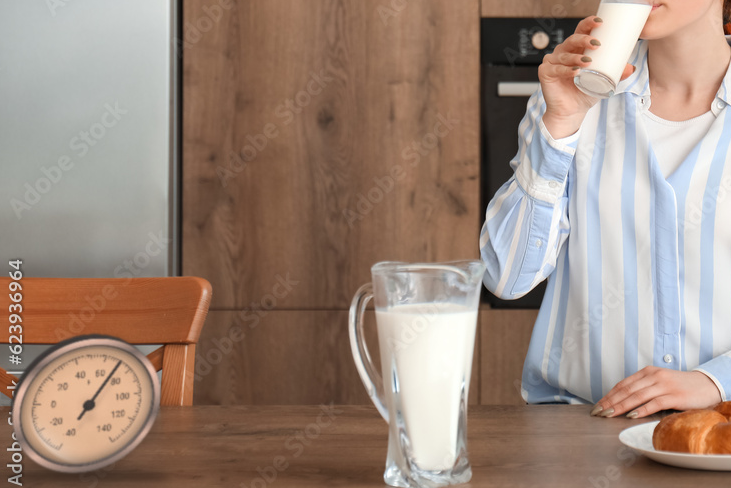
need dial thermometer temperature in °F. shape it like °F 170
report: °F 70
